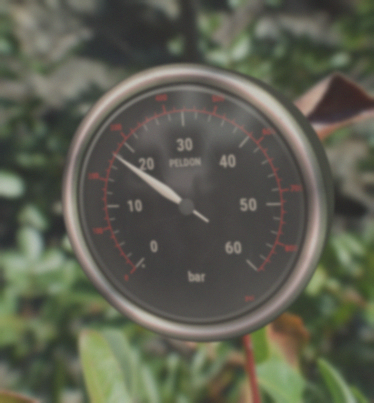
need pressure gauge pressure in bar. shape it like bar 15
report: bar 18
